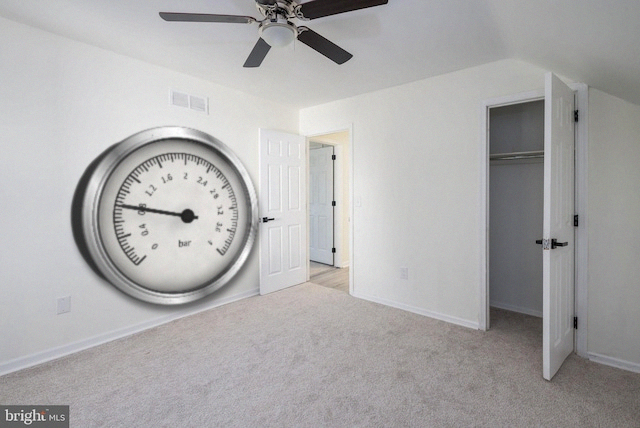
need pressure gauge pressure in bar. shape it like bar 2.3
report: bar 0.8
